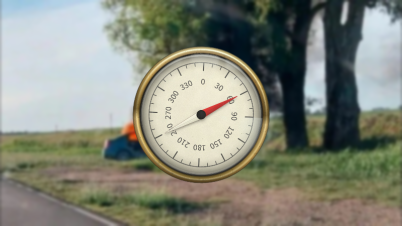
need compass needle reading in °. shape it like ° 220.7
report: ° 60
